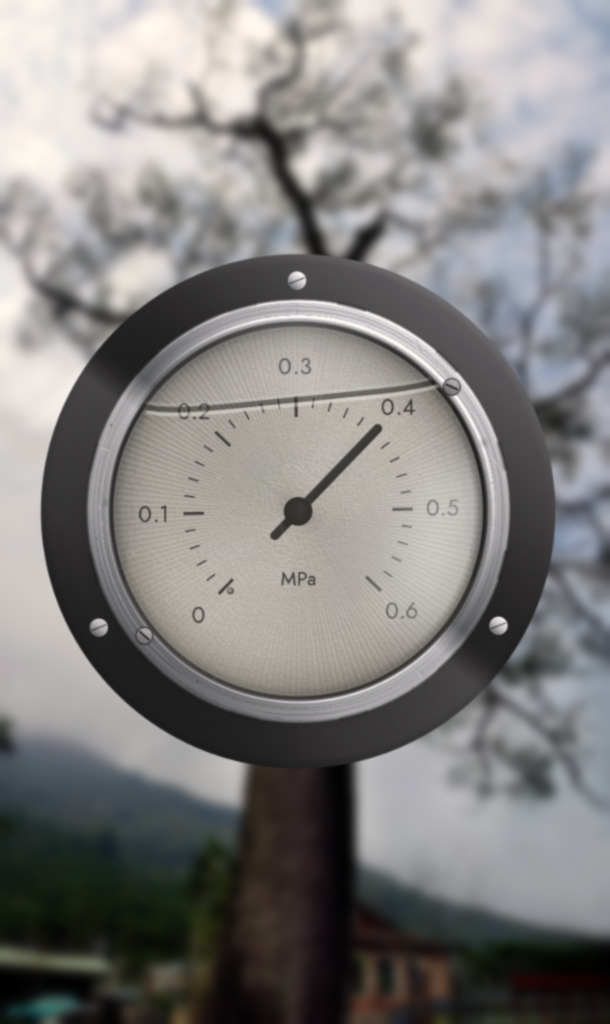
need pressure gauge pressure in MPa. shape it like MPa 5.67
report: MPa 0.4
